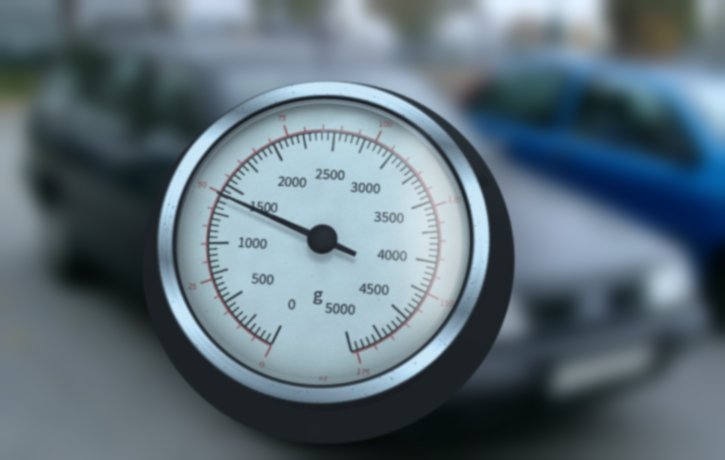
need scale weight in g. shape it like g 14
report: g 1400
